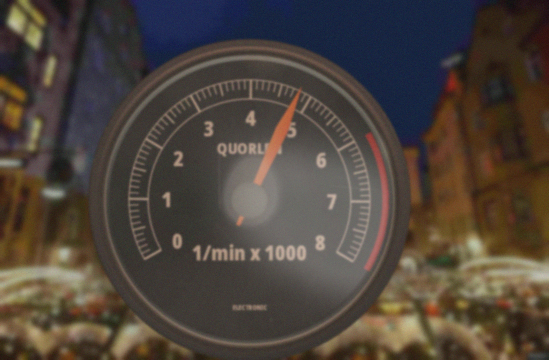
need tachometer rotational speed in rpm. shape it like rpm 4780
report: rpm 4800
